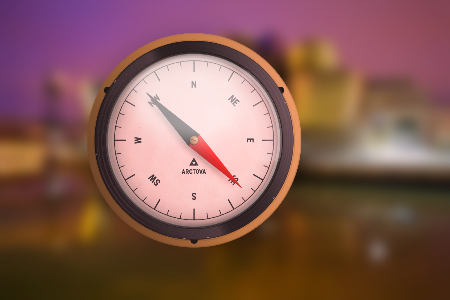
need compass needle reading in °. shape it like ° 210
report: ° 135
